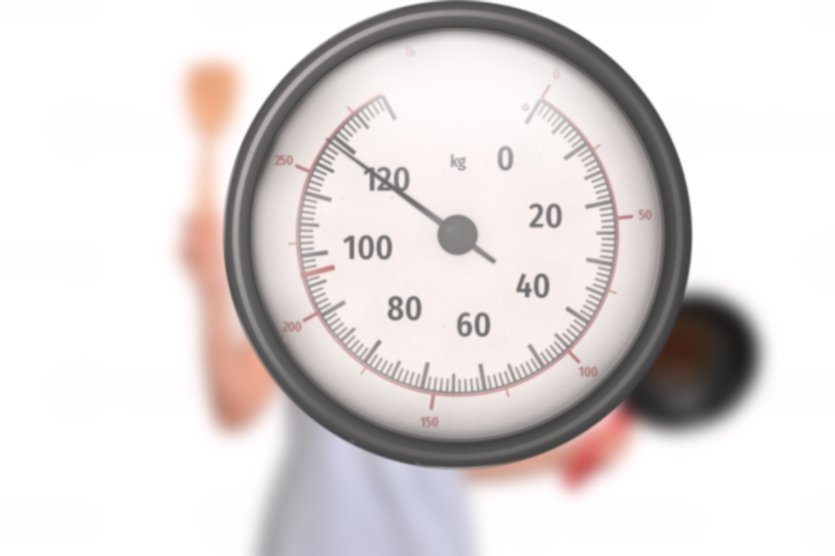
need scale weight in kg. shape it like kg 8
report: kg 119
